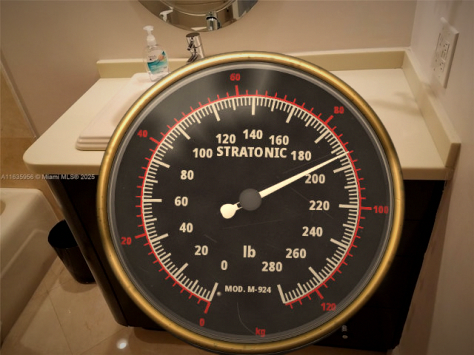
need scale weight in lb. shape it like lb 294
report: lb 194
